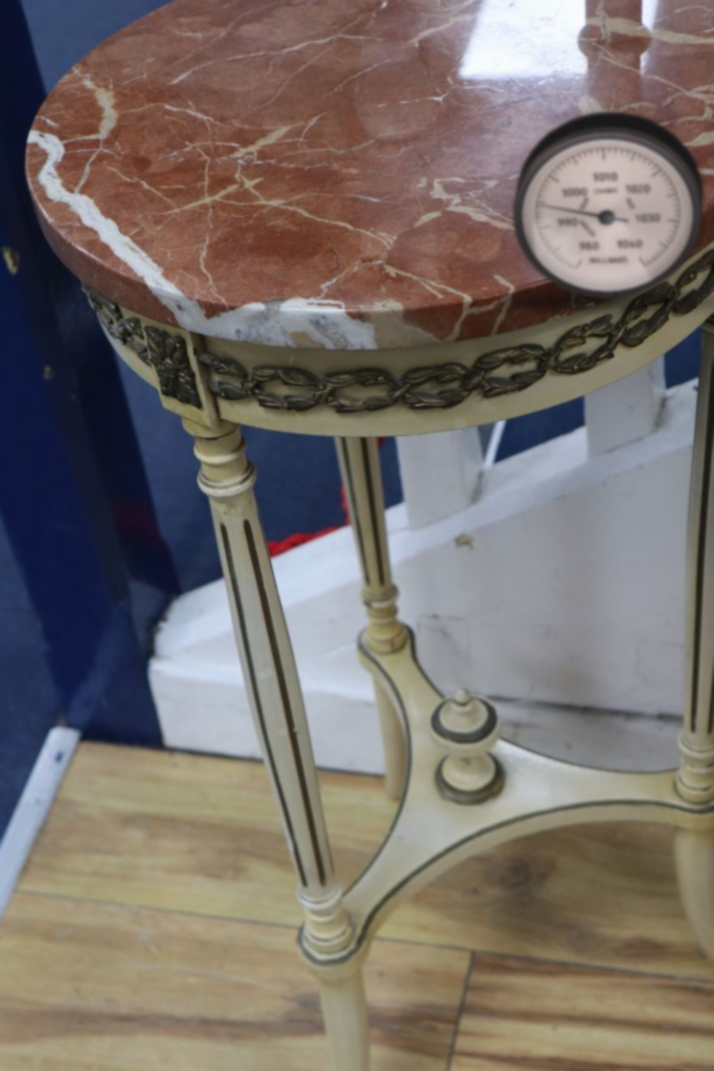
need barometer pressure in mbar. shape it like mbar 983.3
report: mbar 995
